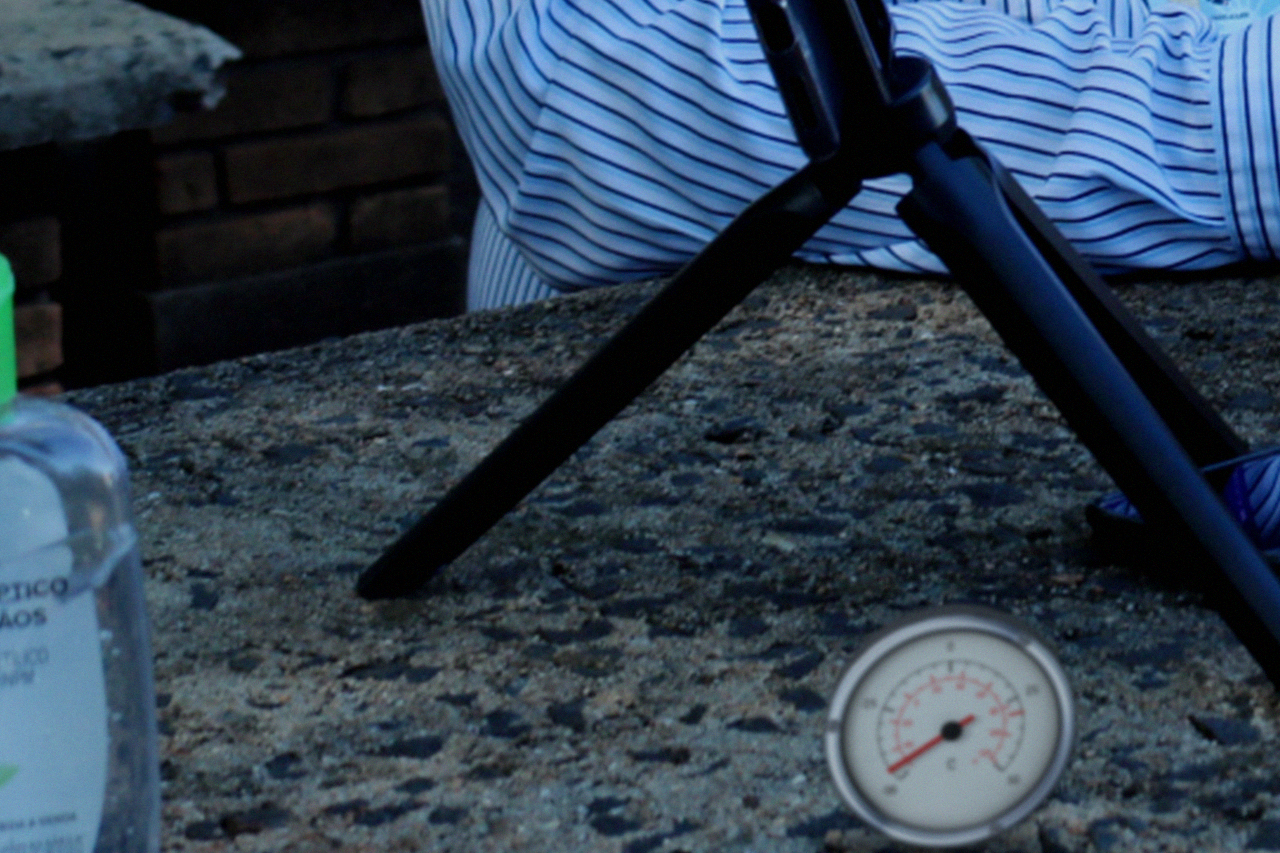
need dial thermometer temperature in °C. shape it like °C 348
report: °C -45
